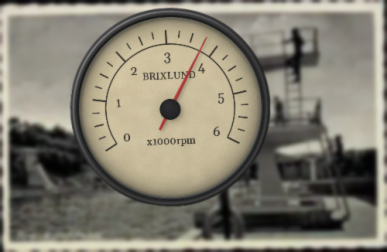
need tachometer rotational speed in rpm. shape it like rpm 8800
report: rpm 3750
